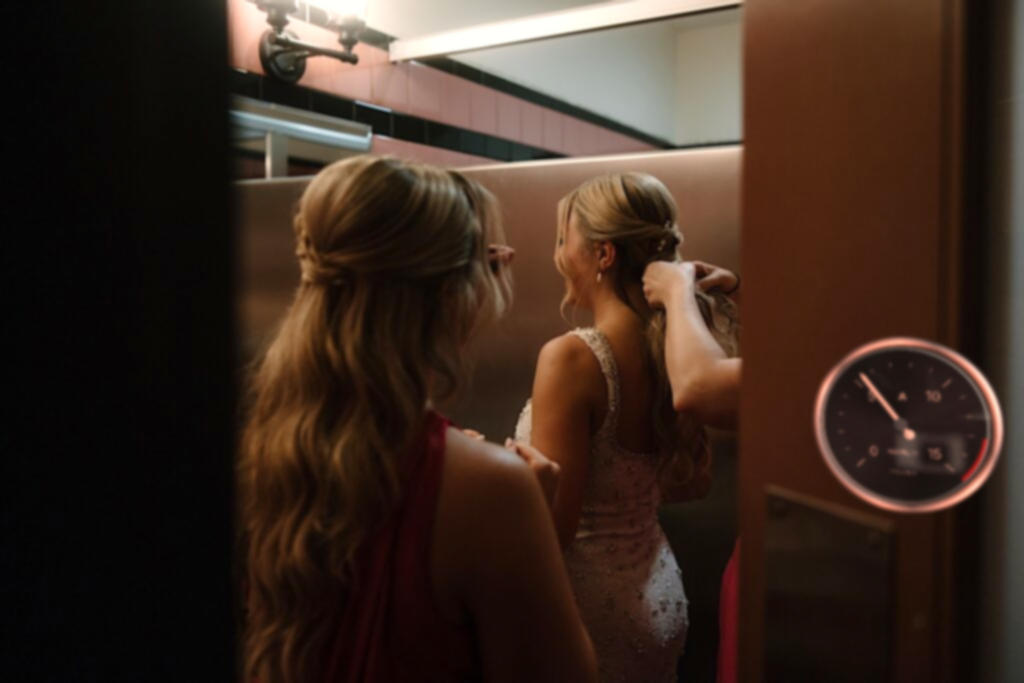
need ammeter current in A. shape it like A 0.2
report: A 5.5
